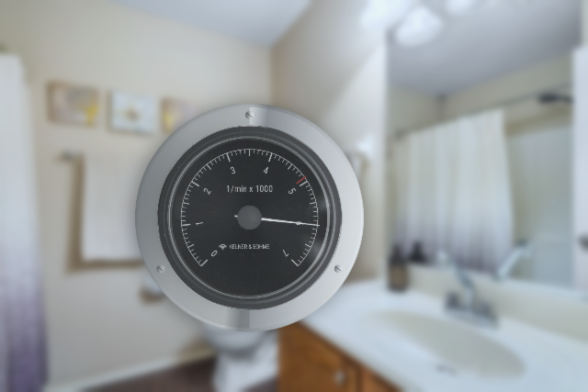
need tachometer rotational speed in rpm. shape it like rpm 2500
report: rpm 6000
